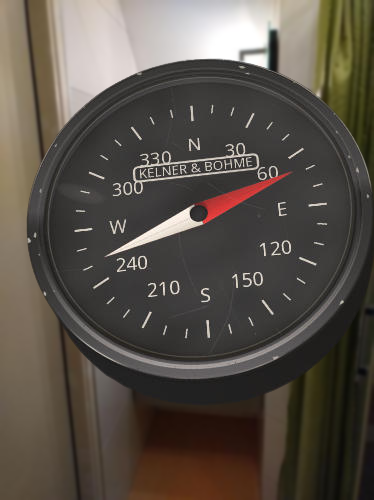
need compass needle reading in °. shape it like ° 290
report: ° 70
